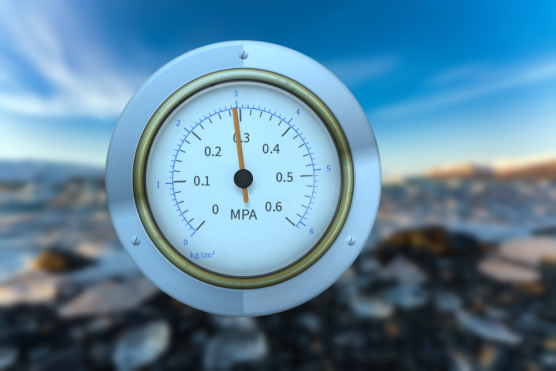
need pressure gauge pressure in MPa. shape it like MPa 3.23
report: MPa 0.29
